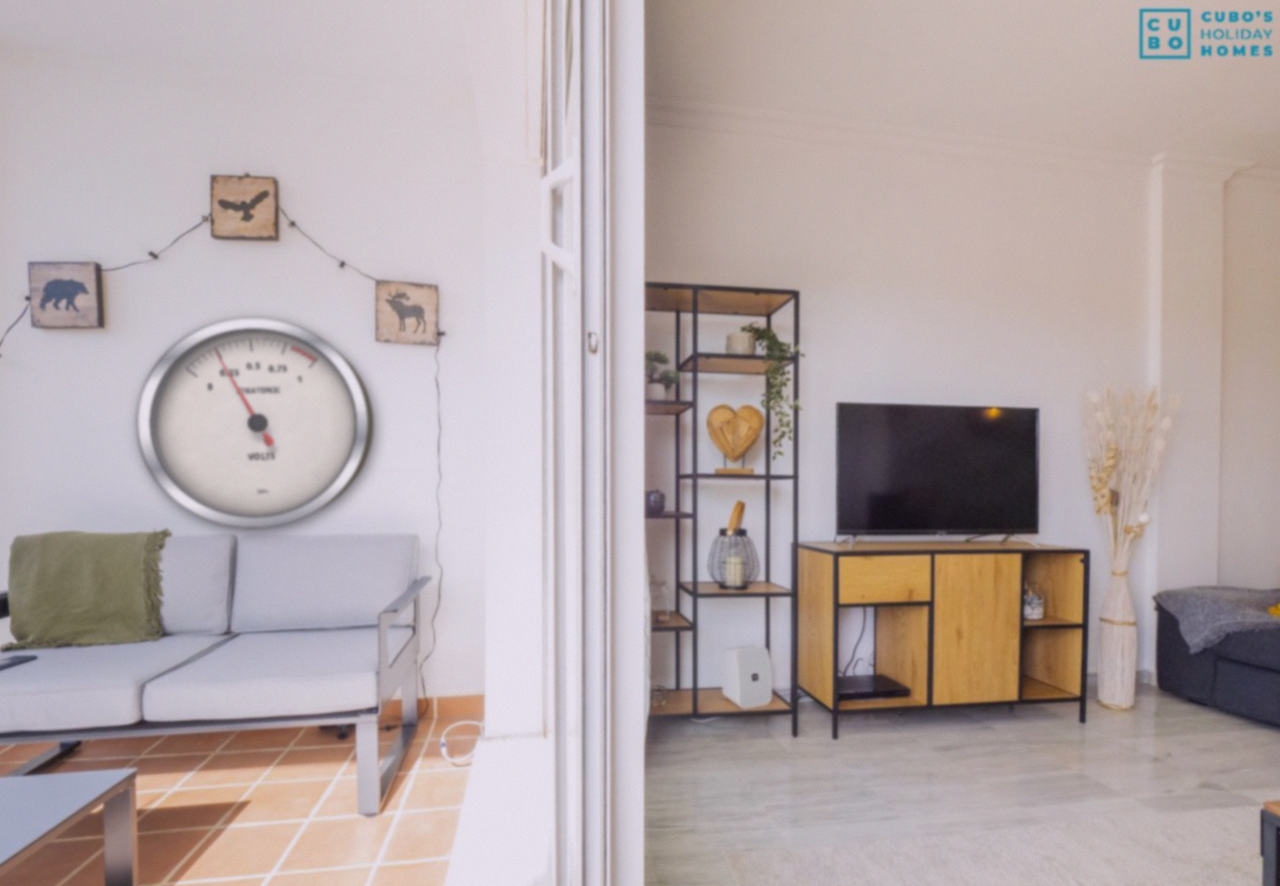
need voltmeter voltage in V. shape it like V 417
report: V 0.25
